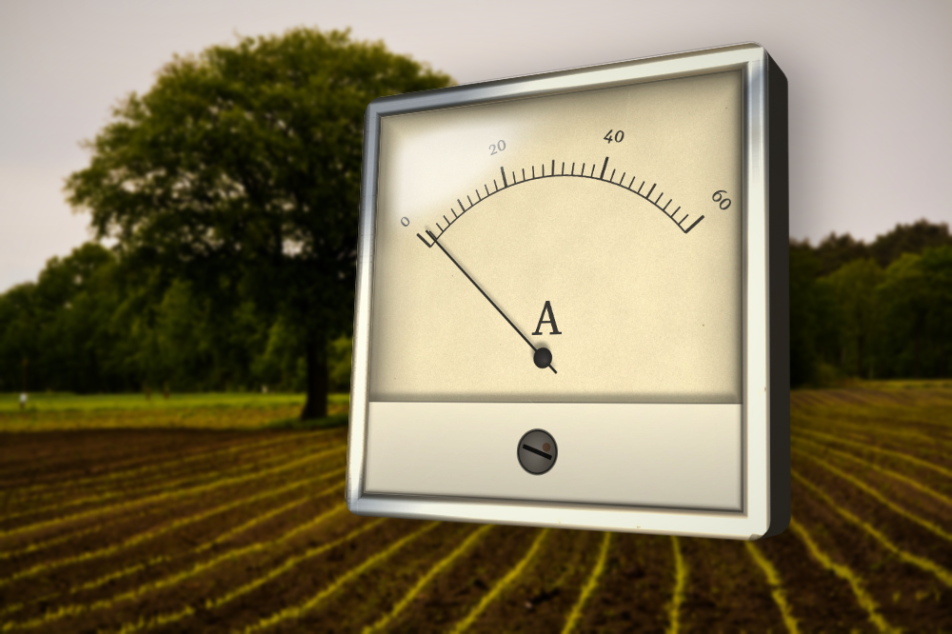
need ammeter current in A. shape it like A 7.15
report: A 2
